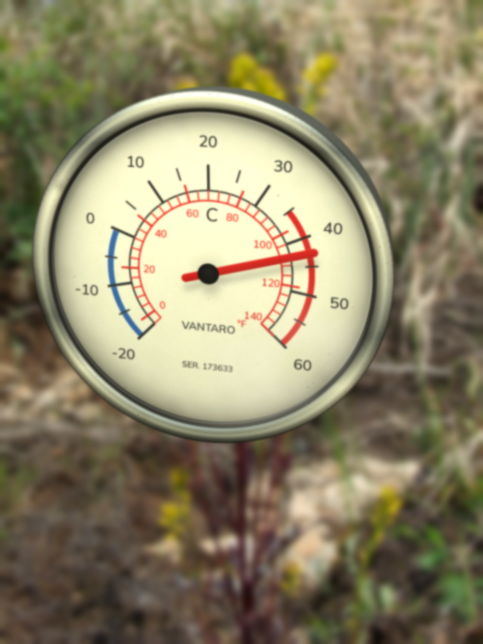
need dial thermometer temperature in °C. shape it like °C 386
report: °C 42.5
